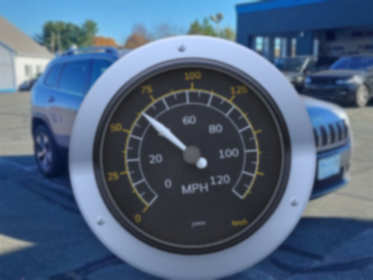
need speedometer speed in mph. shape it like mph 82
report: mph 40
